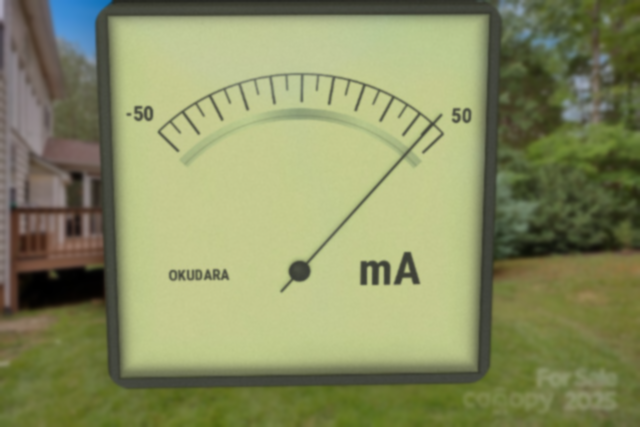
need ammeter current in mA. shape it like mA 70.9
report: mA 45
